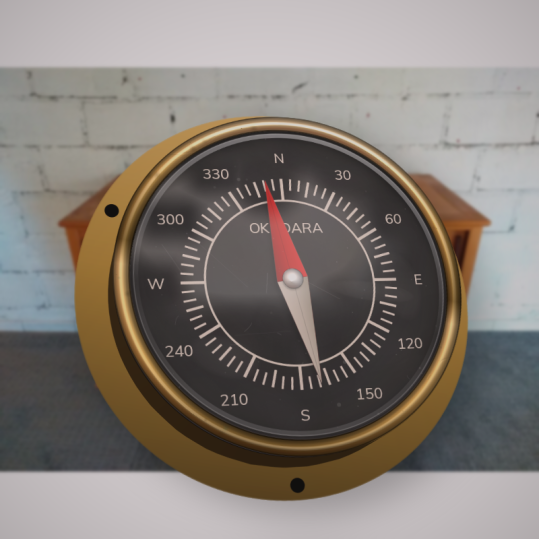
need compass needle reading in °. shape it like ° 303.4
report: ° 350
